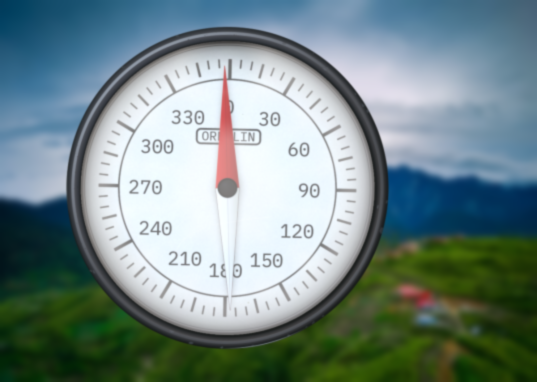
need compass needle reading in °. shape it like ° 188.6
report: ° 357.5
